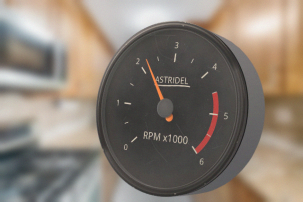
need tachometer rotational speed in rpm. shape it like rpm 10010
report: rpm 2250
